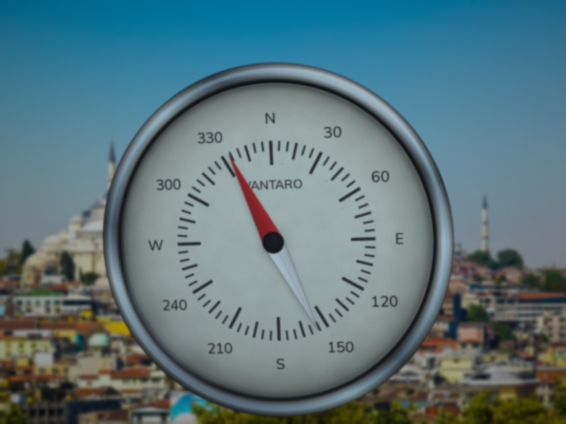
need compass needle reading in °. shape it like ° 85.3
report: ° 335
